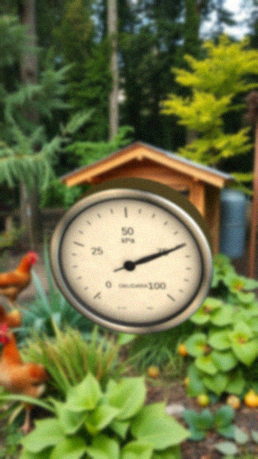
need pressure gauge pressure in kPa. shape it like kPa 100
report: kPa 75
